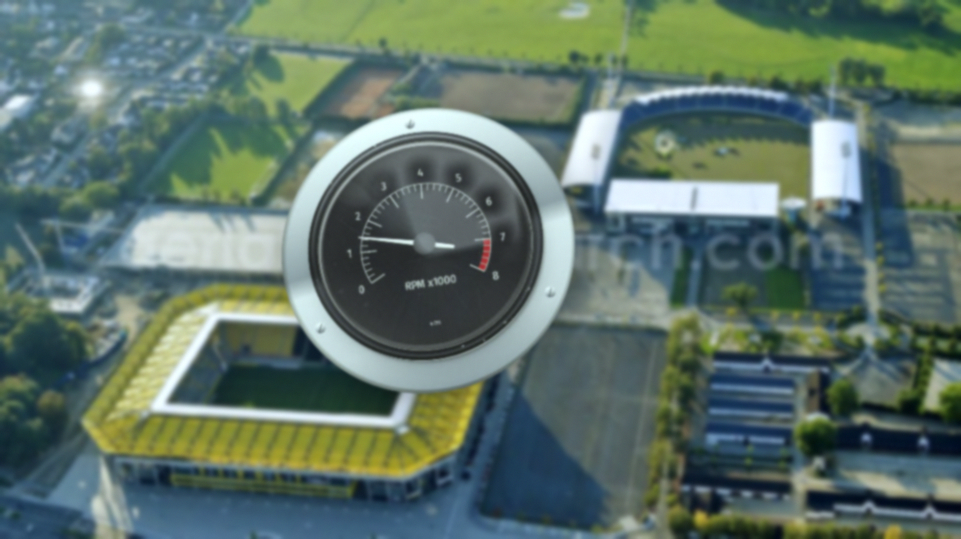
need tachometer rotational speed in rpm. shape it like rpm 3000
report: rpm 1400
